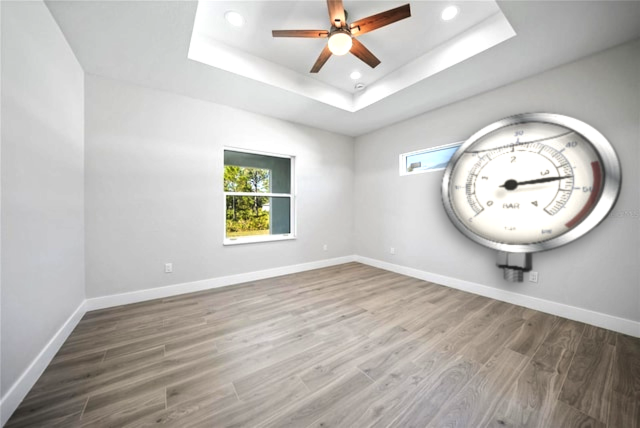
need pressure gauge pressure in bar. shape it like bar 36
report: bar 3.25
